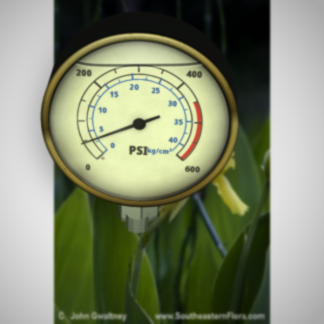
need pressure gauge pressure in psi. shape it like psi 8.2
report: psi 50
